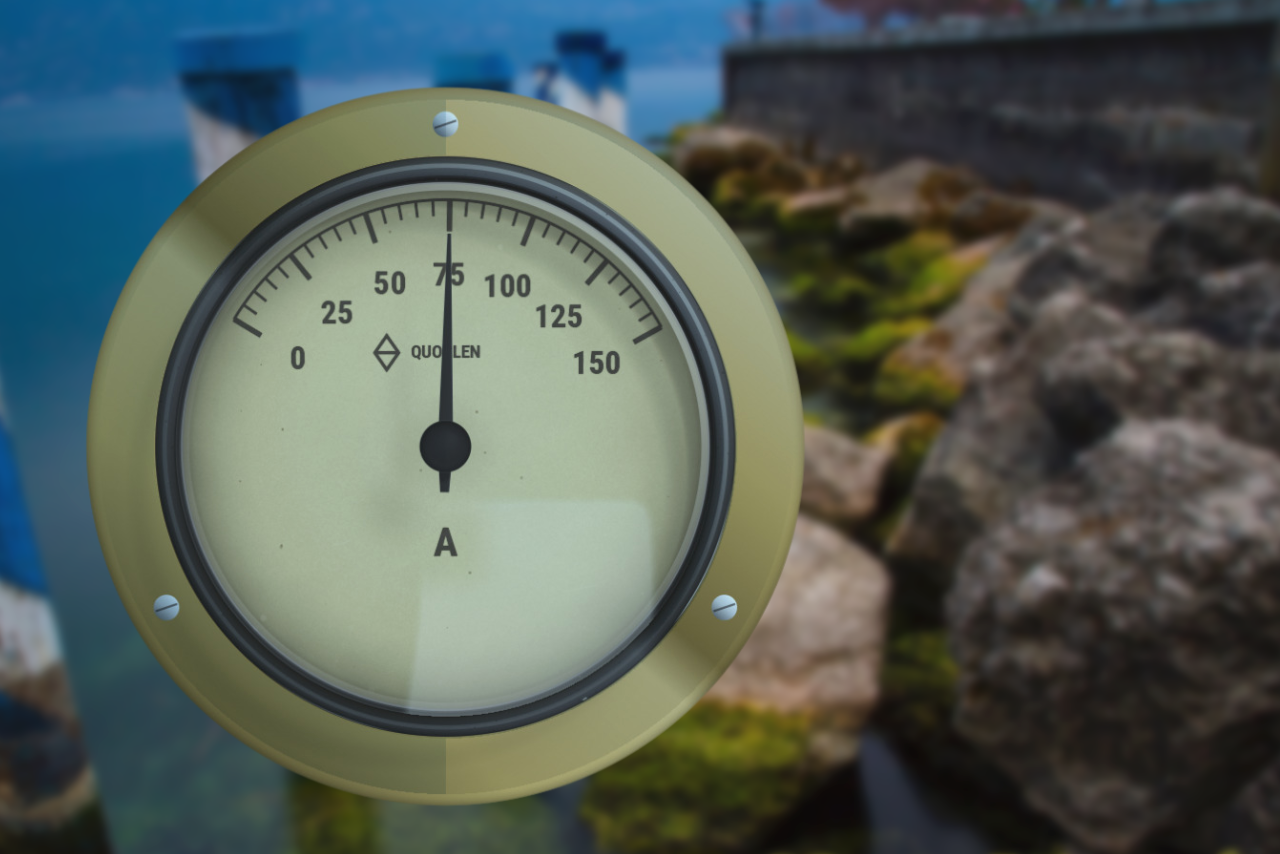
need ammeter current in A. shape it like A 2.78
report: A 75
